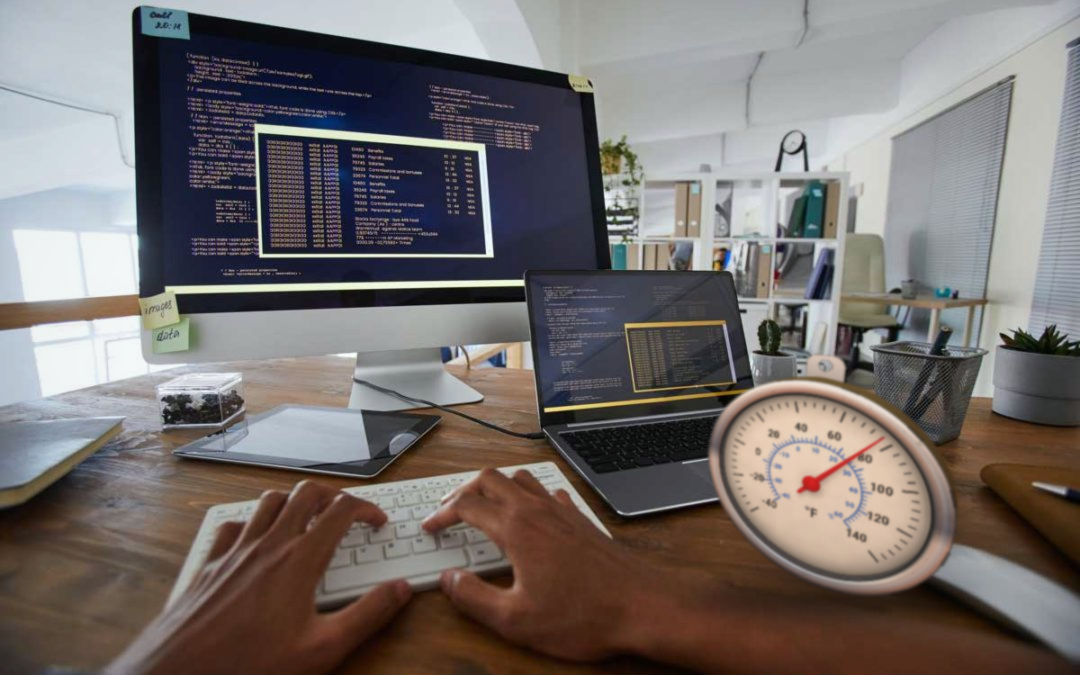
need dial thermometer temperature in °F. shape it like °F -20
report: °F 76
